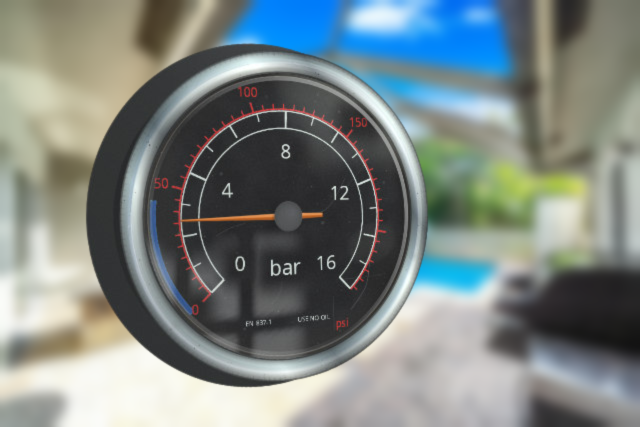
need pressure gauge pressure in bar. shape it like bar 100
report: bar 2.5
